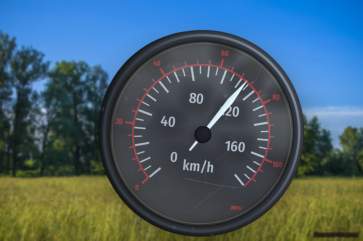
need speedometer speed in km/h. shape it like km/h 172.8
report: km/h 112.5
